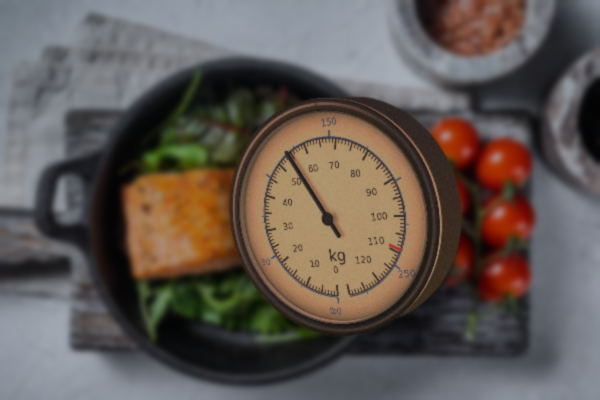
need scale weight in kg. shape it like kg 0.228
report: kg 55
